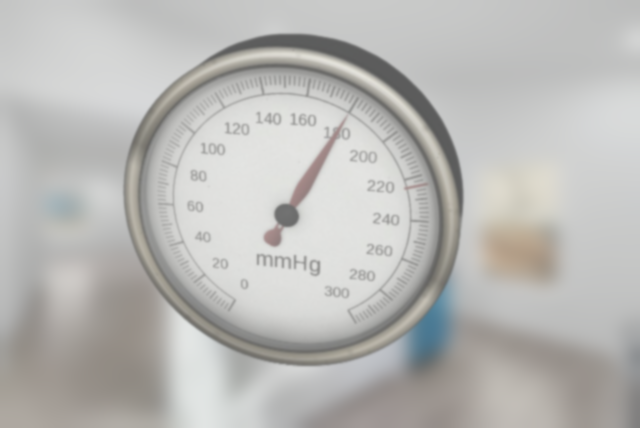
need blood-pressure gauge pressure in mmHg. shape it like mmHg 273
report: mmHg 180
